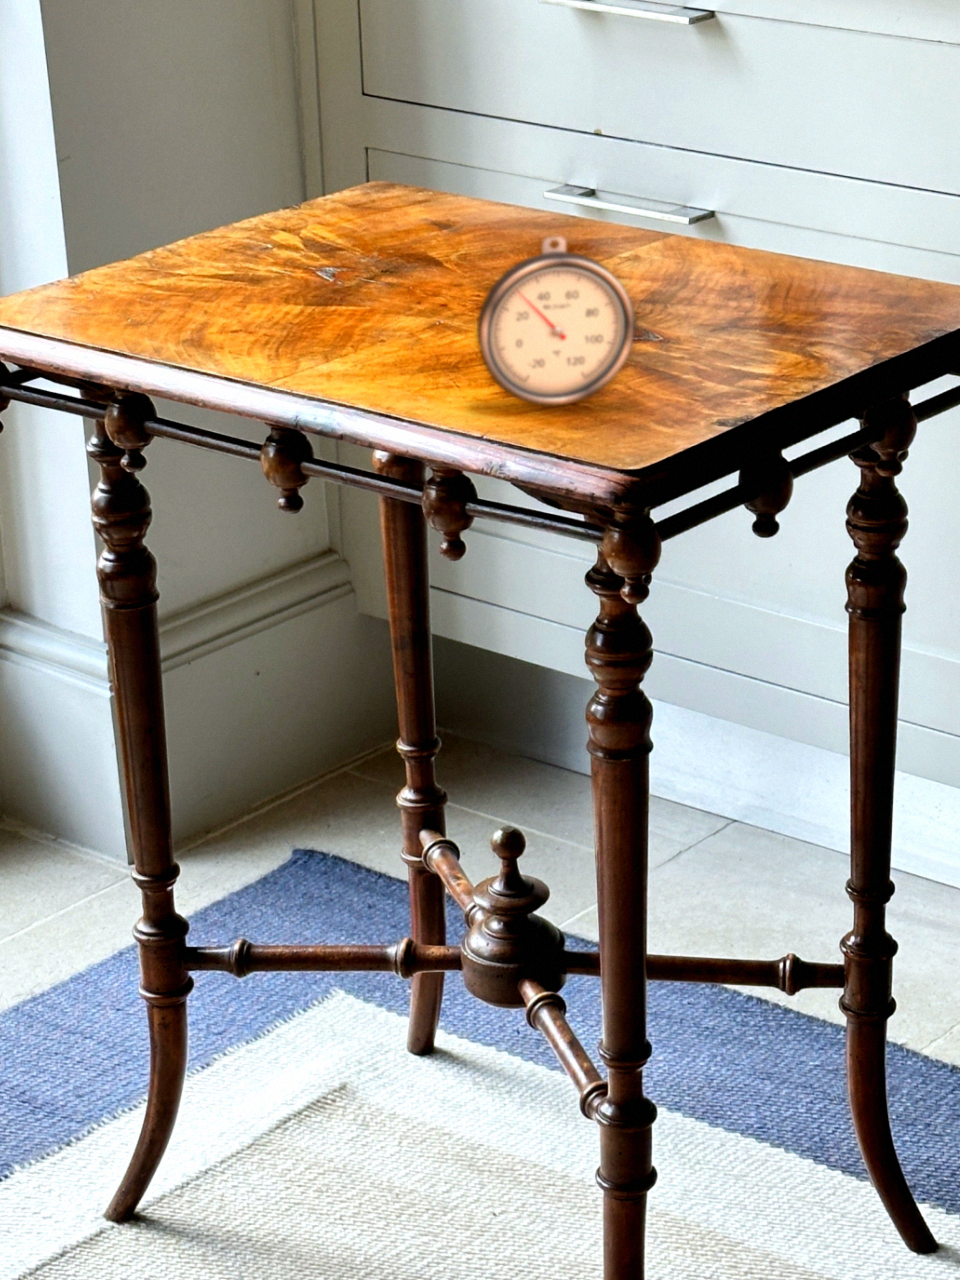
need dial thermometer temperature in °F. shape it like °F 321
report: °F 30
